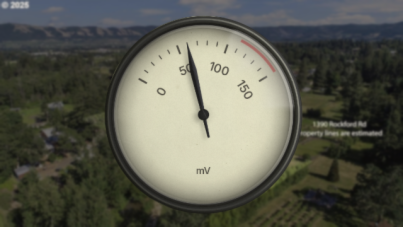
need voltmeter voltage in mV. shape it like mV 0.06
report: mV 60
